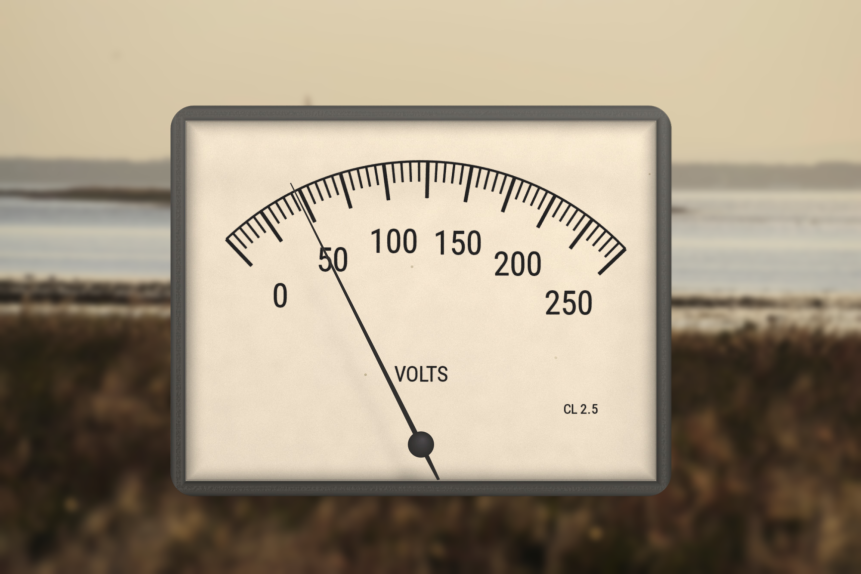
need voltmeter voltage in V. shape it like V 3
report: V 47.5
